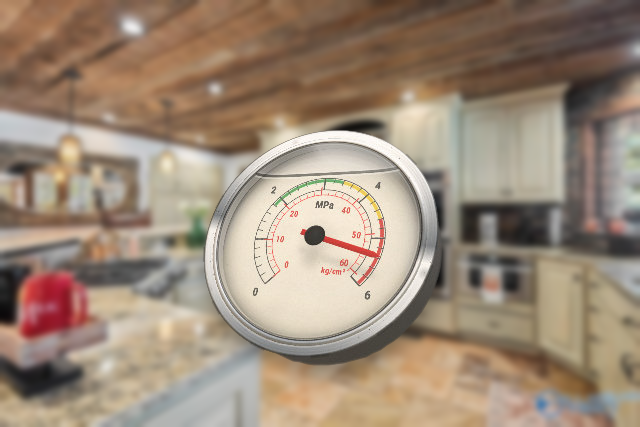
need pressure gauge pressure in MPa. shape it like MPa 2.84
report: MPa 5.4
